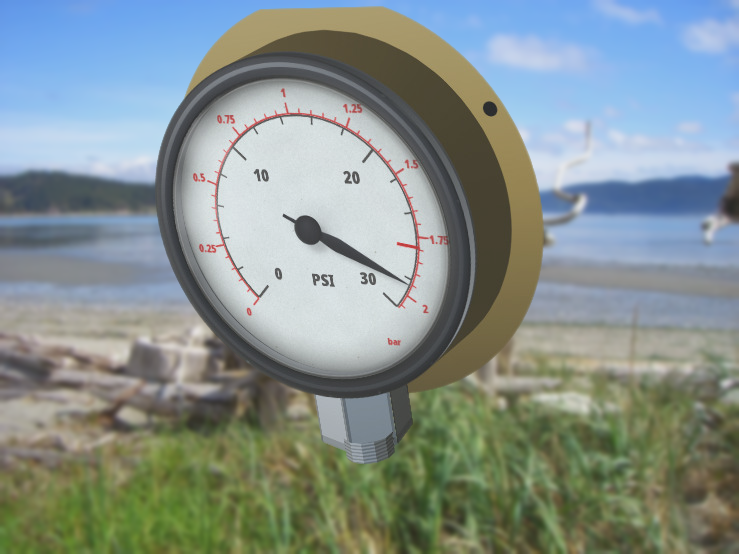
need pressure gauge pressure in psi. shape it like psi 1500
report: psi 28
